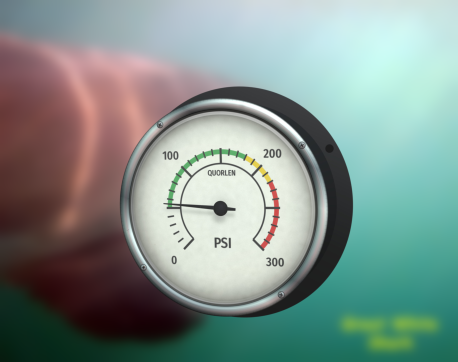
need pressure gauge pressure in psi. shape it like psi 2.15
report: psi 55
